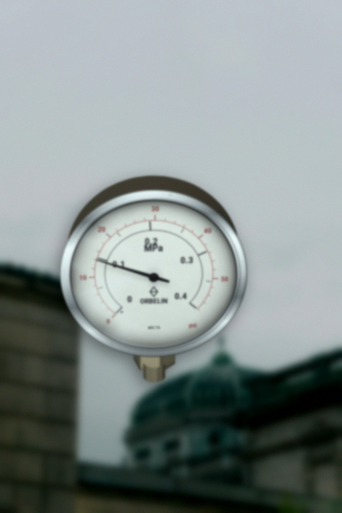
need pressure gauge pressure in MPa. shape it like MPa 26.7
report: MPa 0.1
